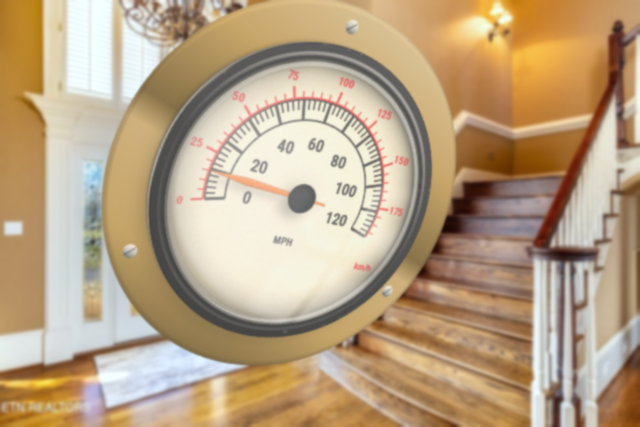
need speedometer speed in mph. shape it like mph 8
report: mph 10
